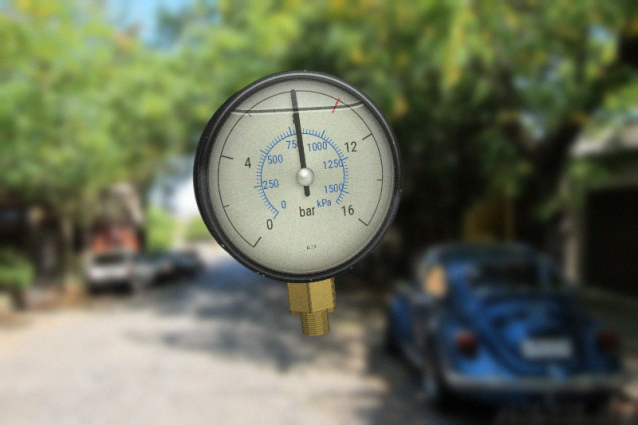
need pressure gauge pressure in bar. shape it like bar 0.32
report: bar 8
